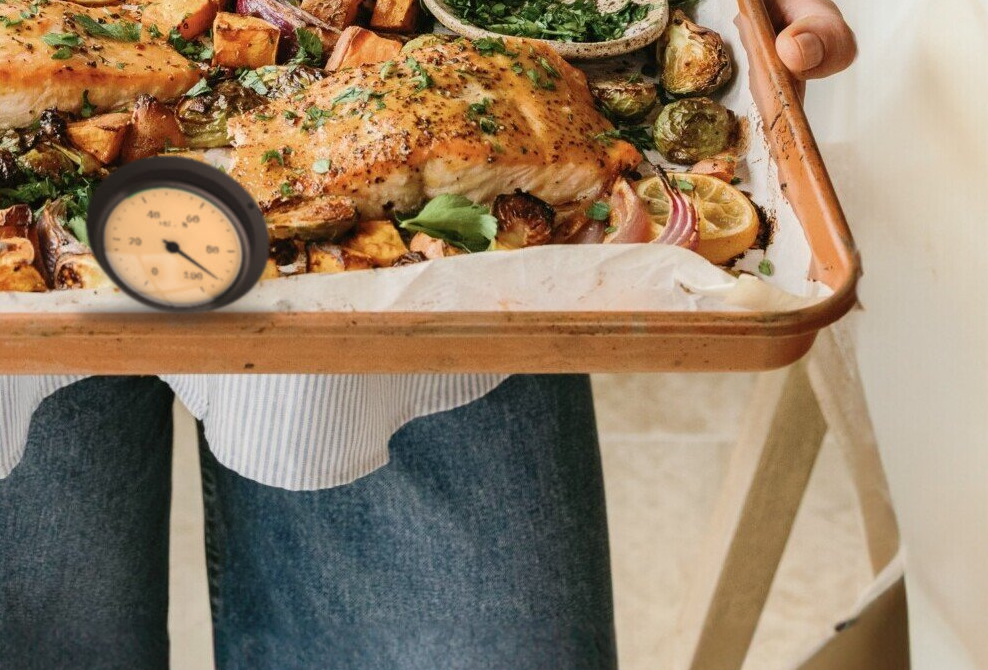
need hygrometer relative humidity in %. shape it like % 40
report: % 92
